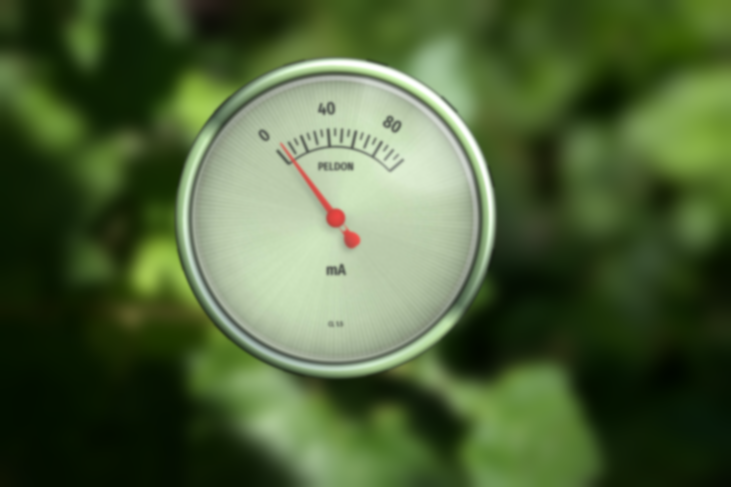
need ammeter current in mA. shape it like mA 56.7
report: mA 5
